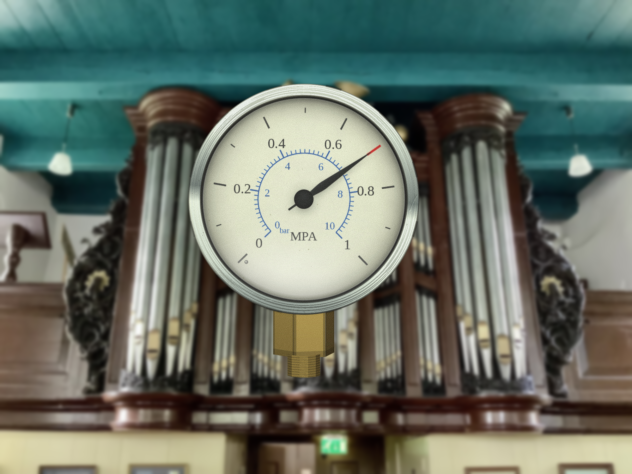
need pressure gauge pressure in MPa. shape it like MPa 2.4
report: MPa 0.7
